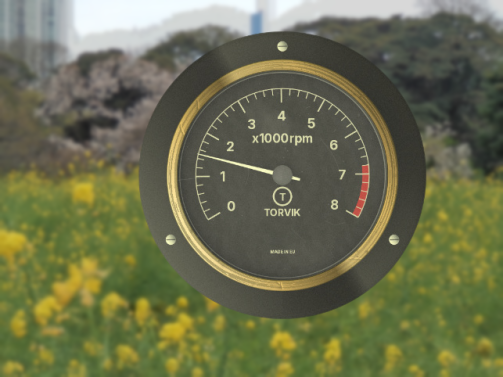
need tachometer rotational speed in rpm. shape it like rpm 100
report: rpm 1500
